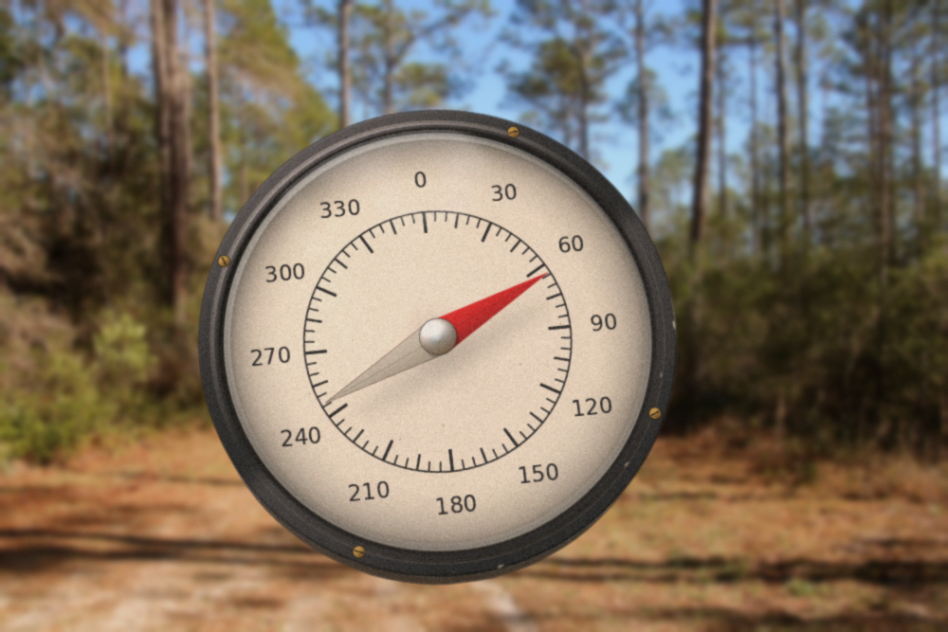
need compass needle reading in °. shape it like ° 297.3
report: ° 65
